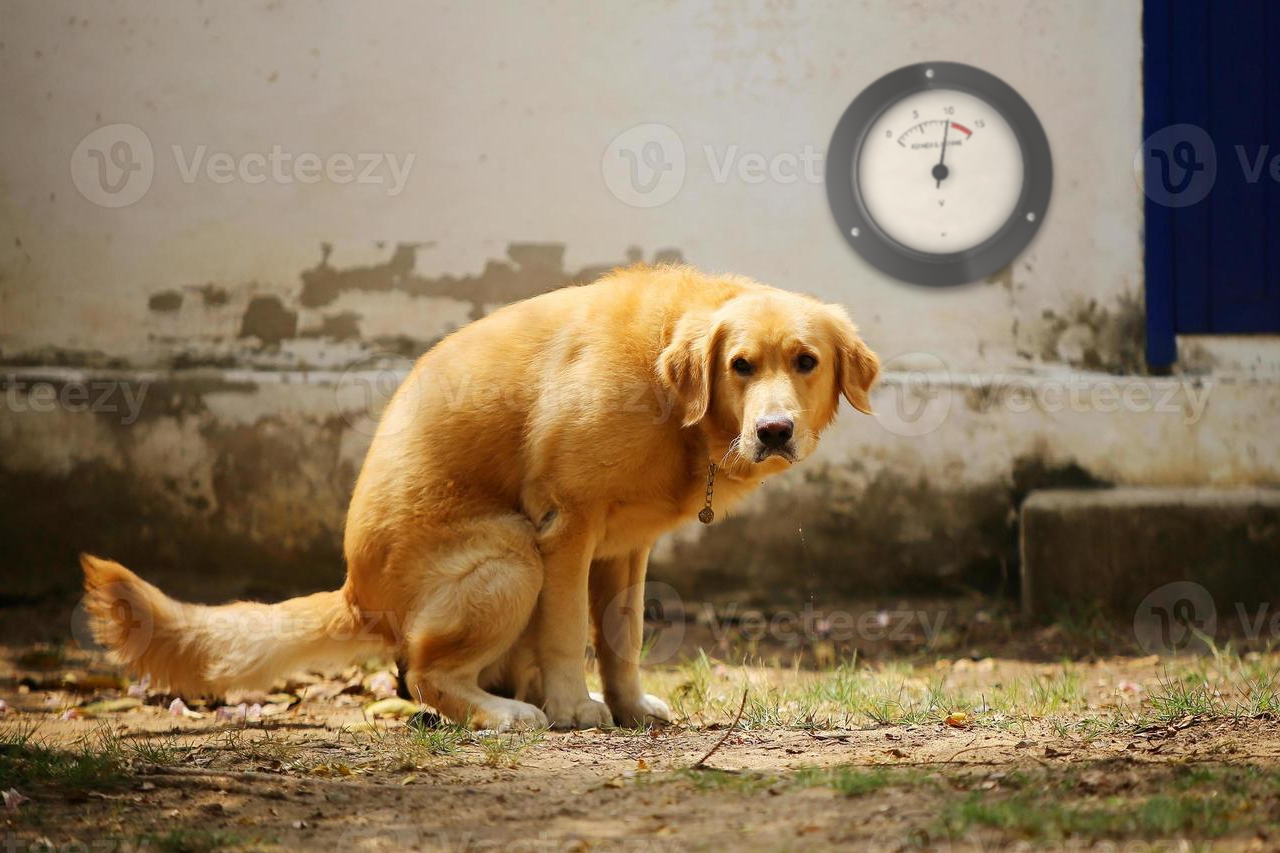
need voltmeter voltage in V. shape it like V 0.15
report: V 10
